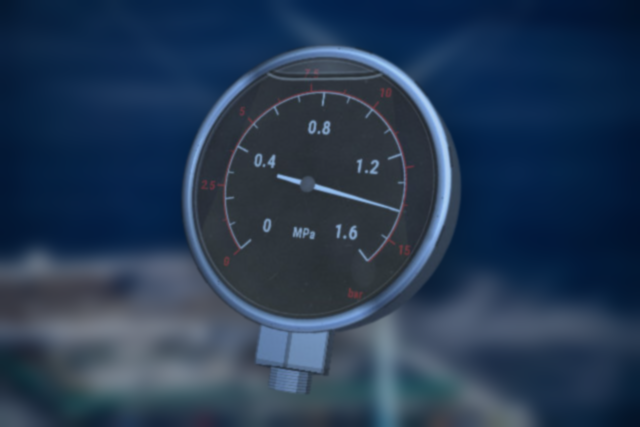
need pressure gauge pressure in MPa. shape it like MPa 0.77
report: MPa 1.4
